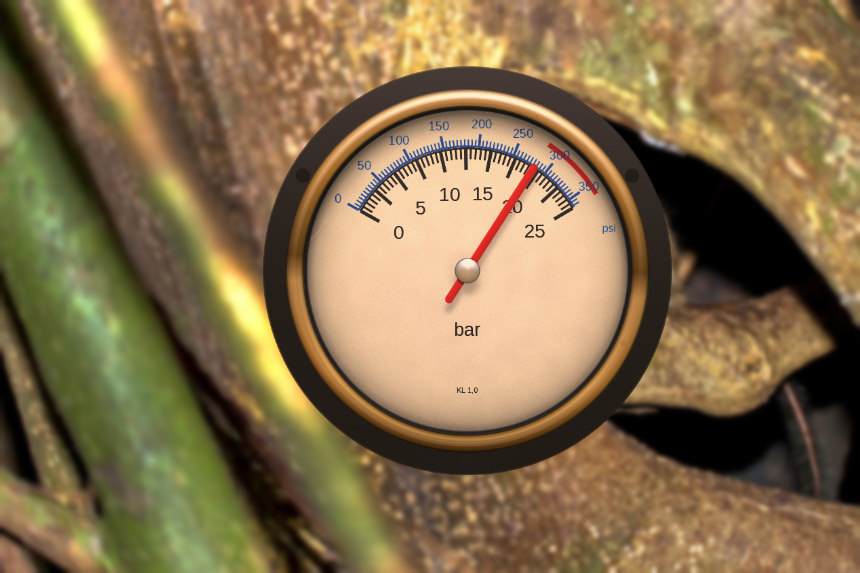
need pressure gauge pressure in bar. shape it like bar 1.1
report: bar 19.5
